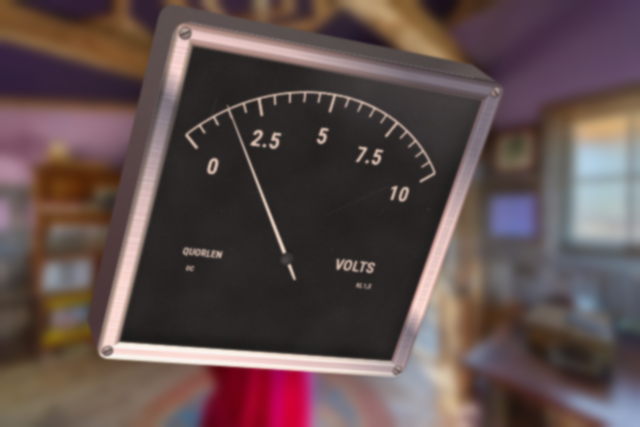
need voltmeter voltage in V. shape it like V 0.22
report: V 1.5
